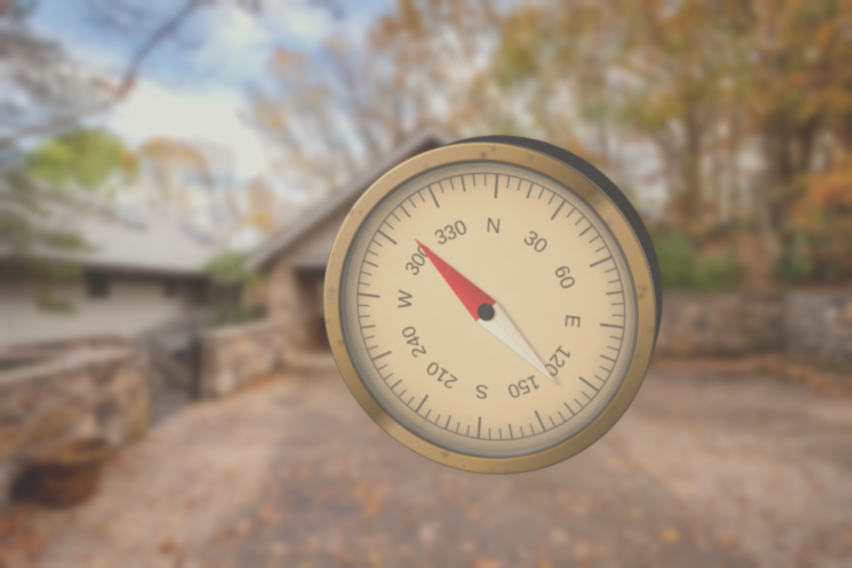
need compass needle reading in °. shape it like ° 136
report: ° 310
